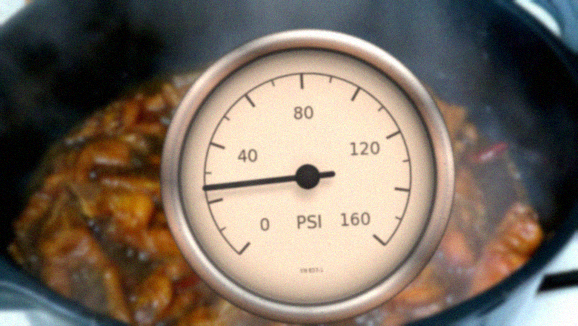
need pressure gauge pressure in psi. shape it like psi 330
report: psi 25
